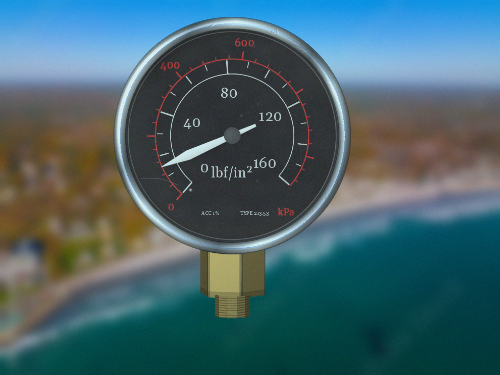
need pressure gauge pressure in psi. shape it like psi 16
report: psi 15
